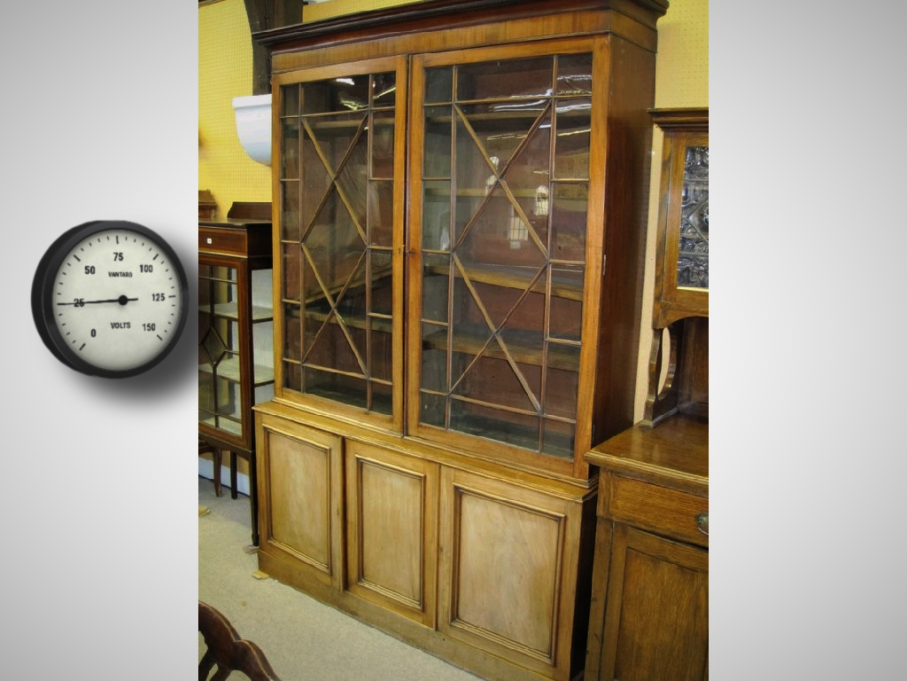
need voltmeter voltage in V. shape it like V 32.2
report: V 25
